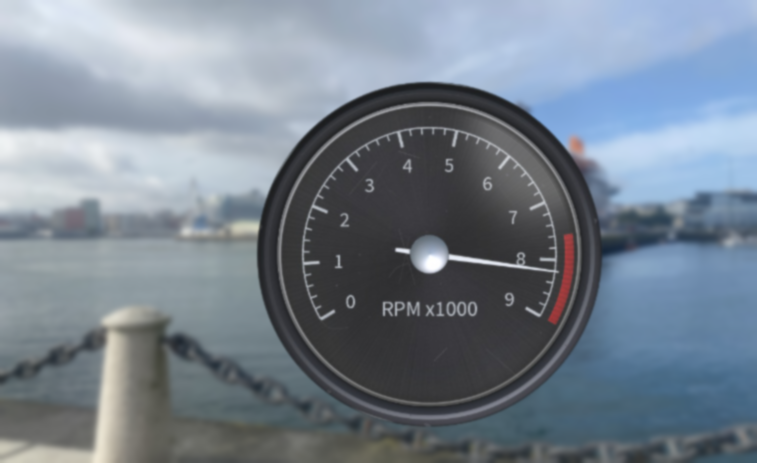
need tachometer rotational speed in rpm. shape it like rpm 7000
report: rpm 8200
